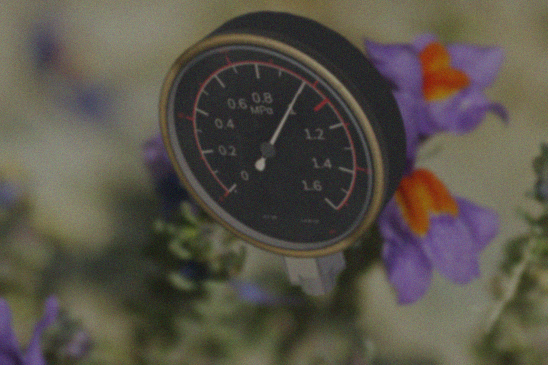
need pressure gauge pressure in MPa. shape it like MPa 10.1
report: MPa 1
